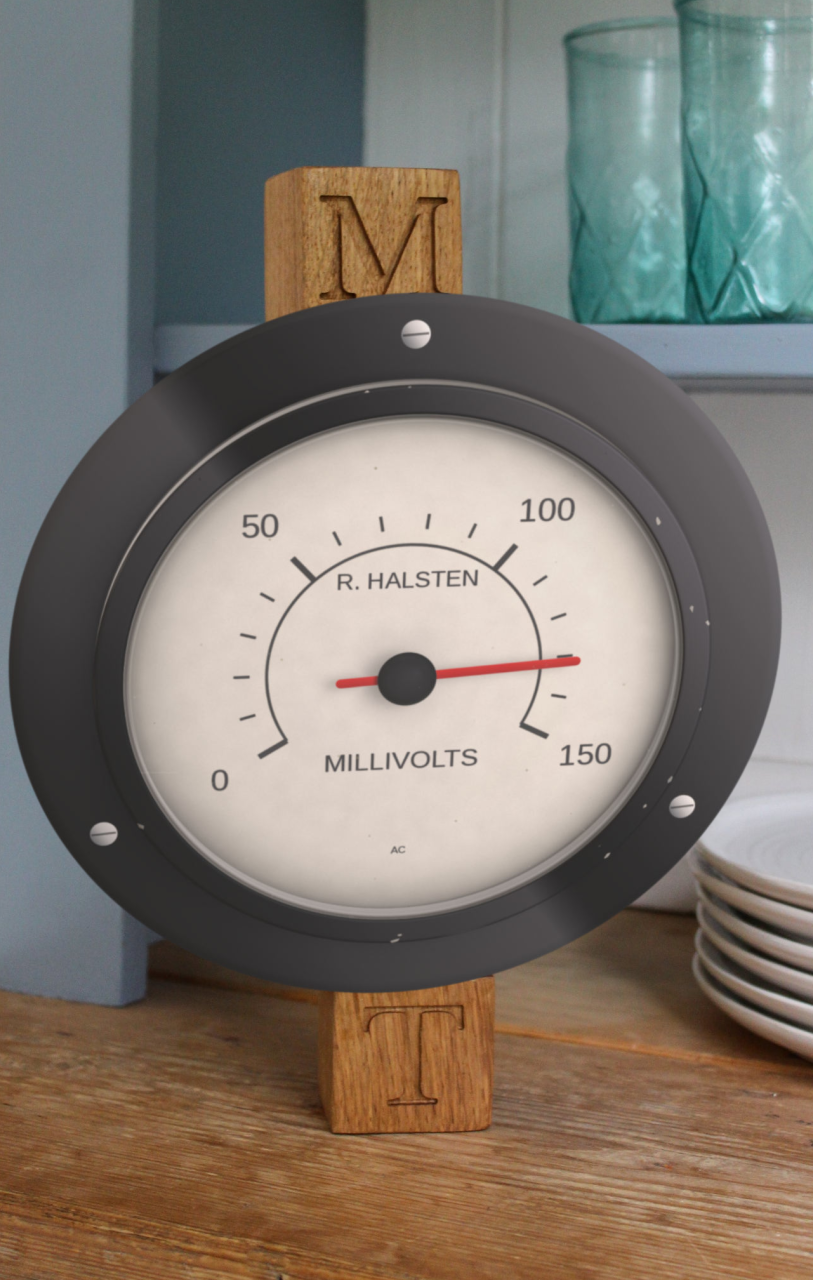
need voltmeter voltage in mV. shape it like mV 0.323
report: mV 130
